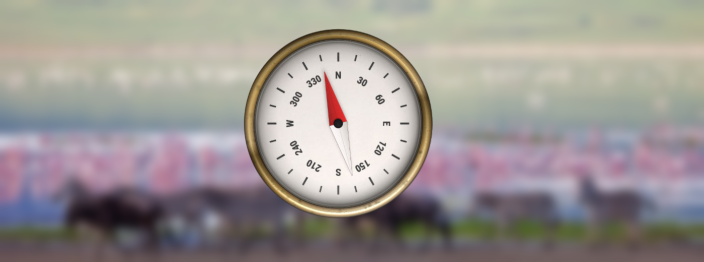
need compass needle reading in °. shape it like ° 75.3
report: ° 345
